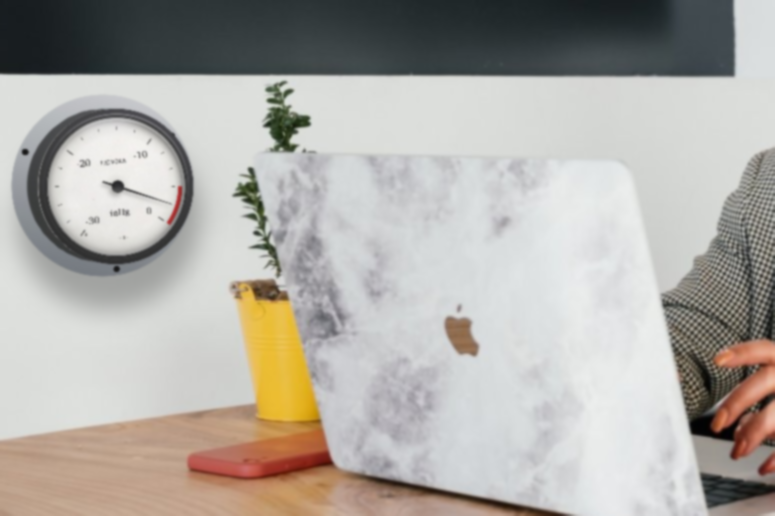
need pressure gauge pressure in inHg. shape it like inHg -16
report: inHg -2
